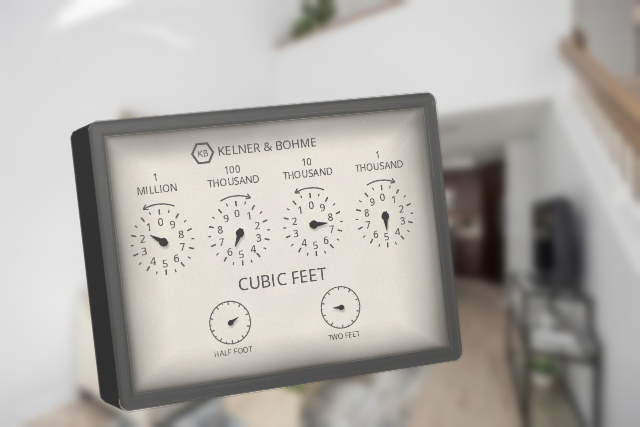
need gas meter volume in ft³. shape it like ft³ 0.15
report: ft³ 157500
